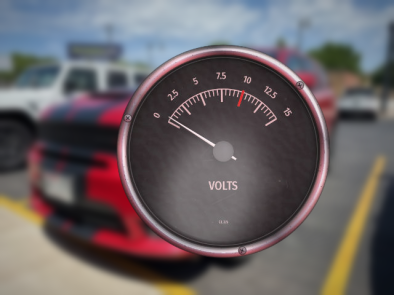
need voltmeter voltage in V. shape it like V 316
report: V 0.5
